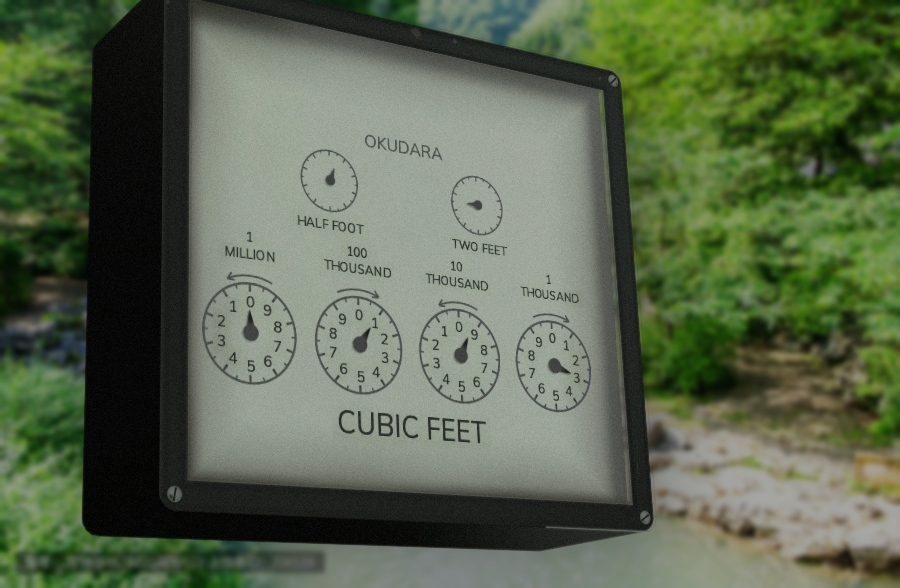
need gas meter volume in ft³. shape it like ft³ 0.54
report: ft³ 9300
